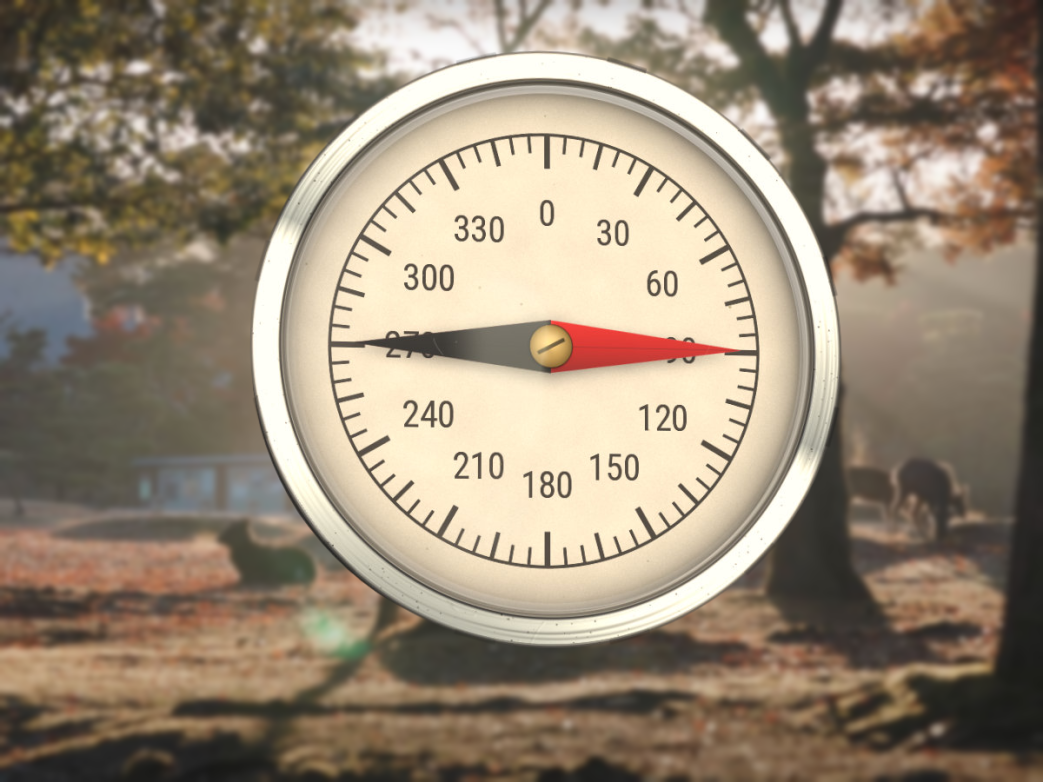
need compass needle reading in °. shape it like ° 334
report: ° 90
